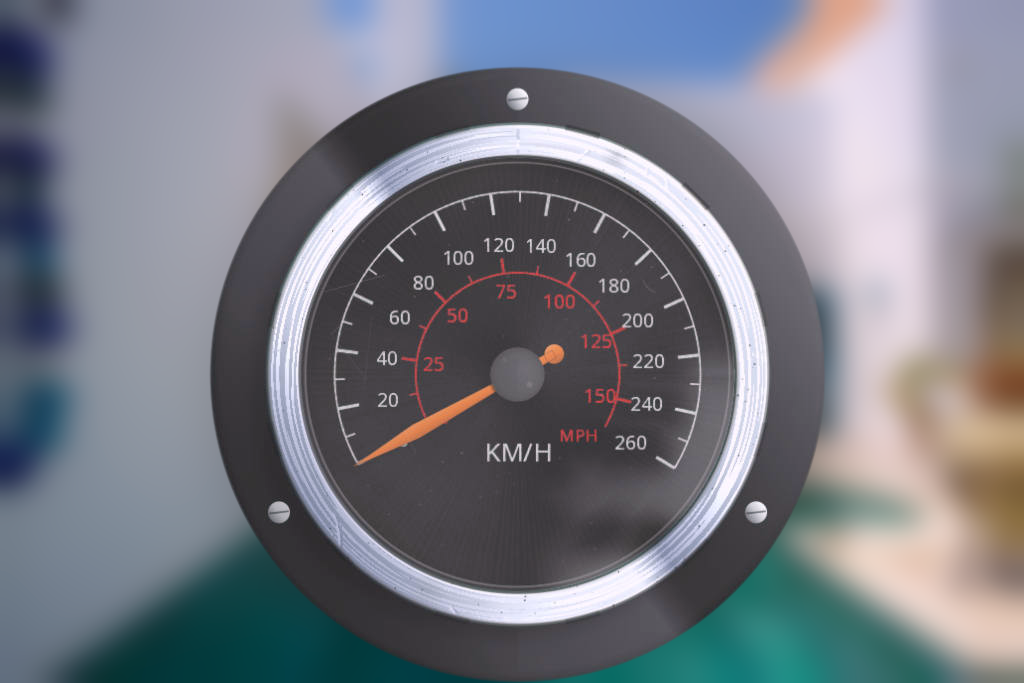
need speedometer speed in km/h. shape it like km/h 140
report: km/h 0
